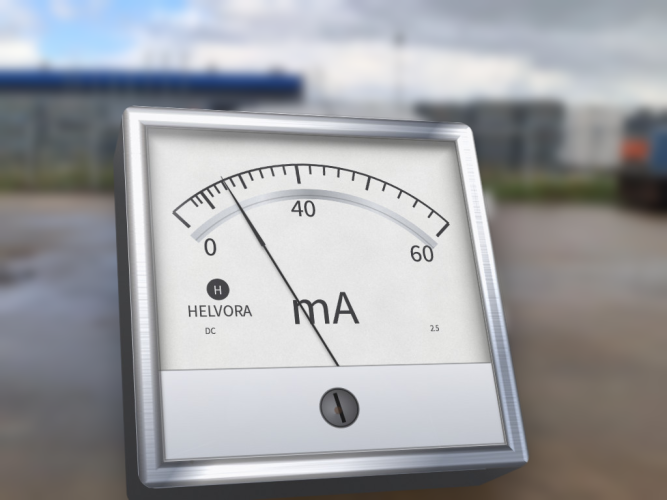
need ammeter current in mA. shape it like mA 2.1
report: mA 26
